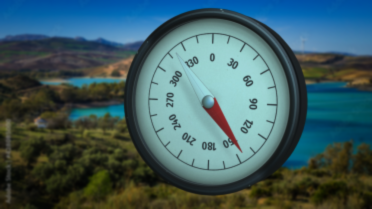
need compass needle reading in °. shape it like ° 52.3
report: ° 142.5
